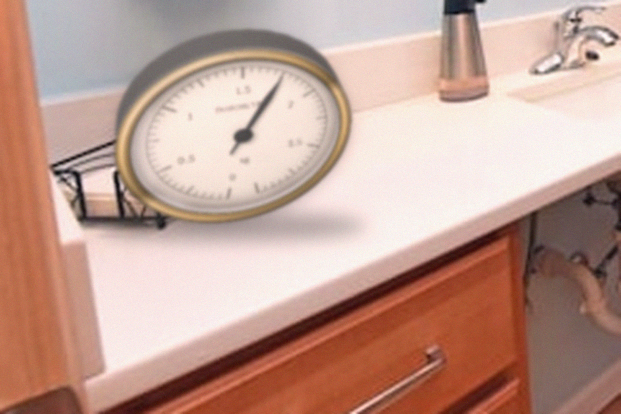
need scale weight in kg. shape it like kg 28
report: kg 1.75
